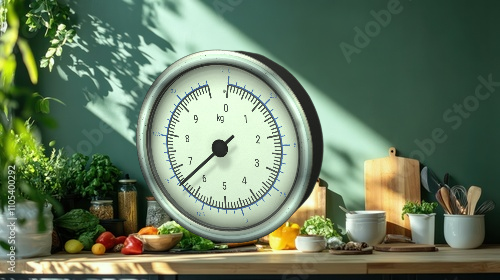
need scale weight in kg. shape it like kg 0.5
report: kg 6.5
